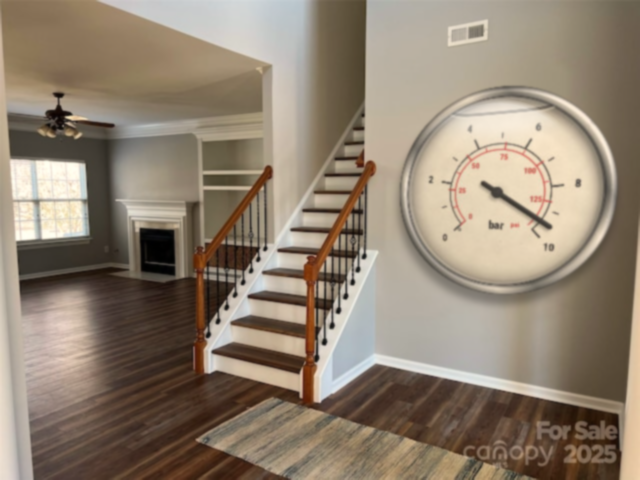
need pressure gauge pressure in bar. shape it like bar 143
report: bar 9.5
